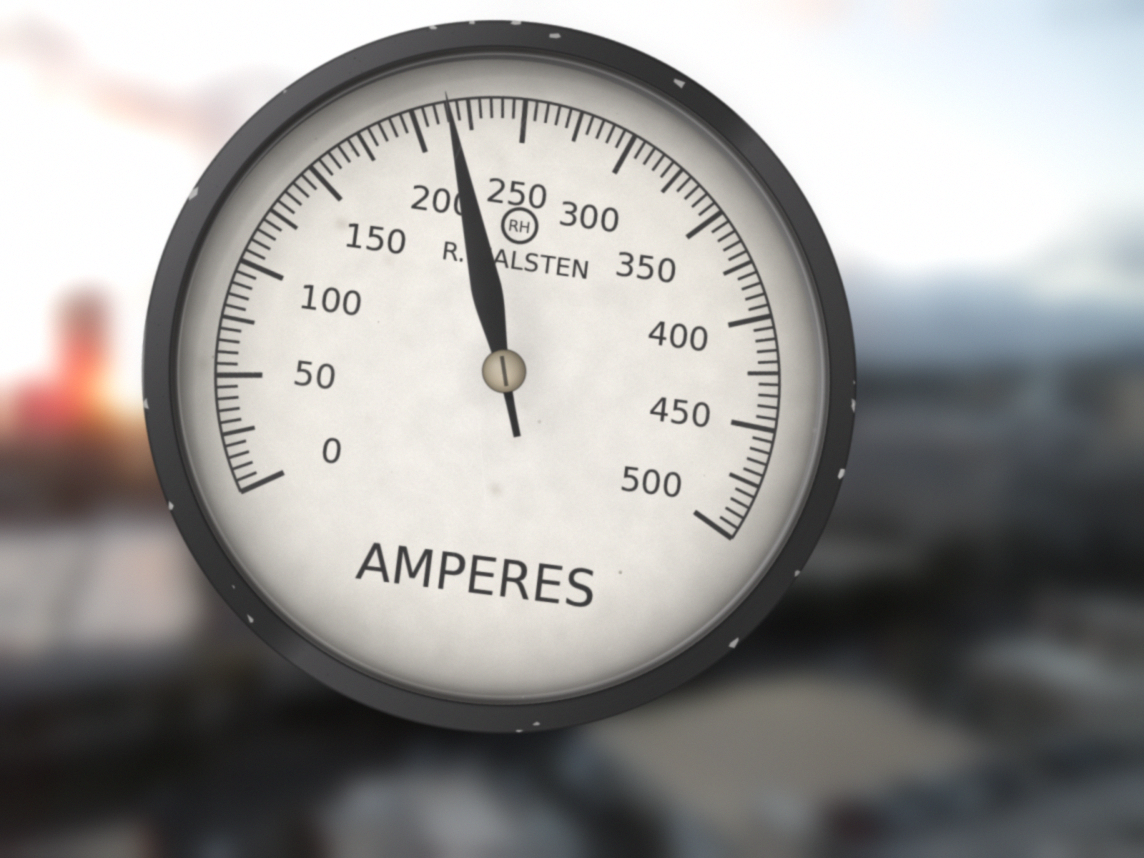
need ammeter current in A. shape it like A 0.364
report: A 215
